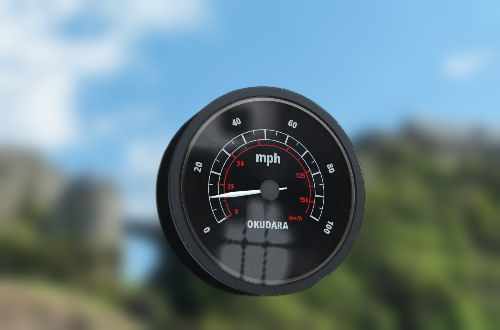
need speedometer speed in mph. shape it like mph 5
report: mph 10
